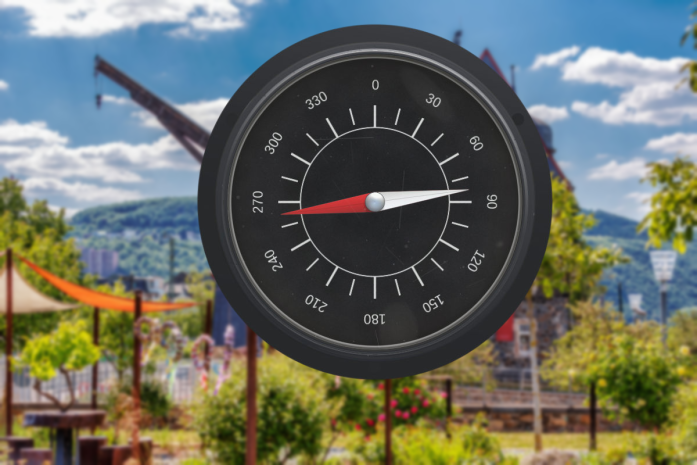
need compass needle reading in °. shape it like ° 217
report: ° 262.5
